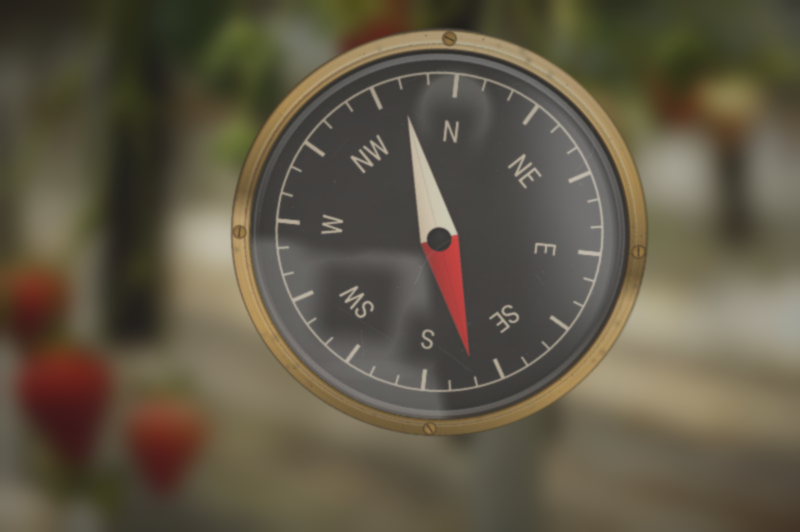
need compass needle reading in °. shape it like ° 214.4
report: ° 160
